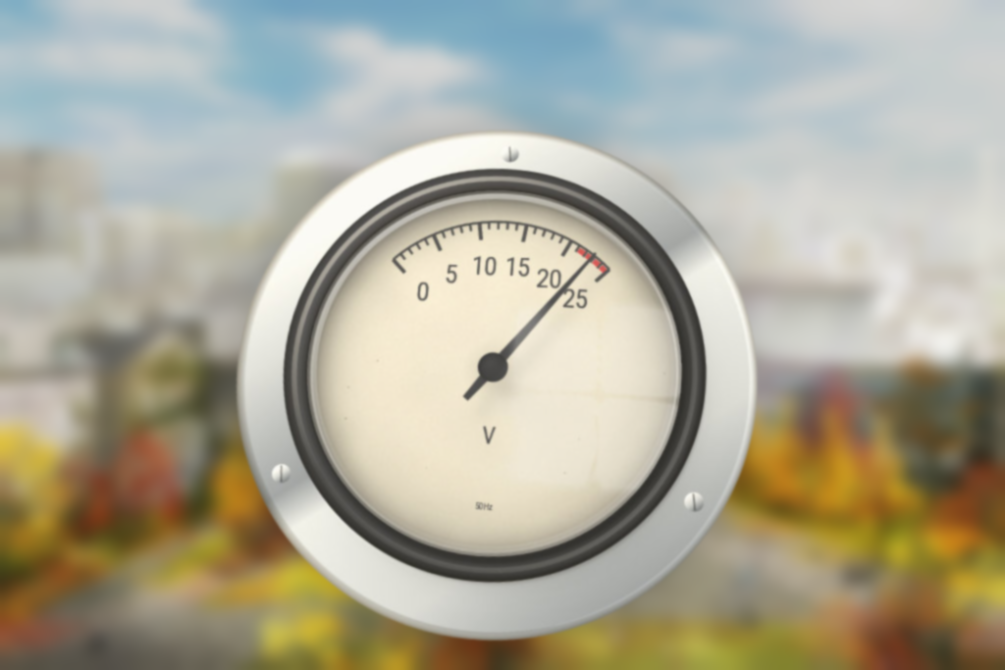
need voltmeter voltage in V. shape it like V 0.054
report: V 23
